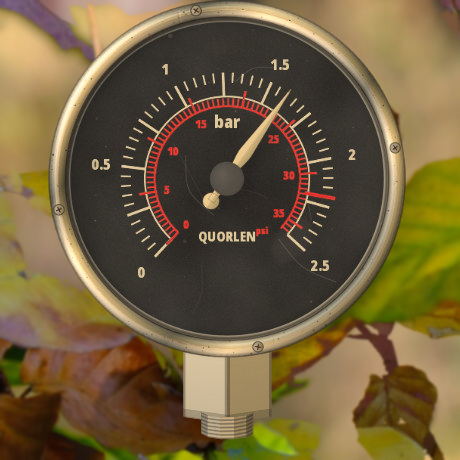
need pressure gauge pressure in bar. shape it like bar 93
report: bar 1.6
